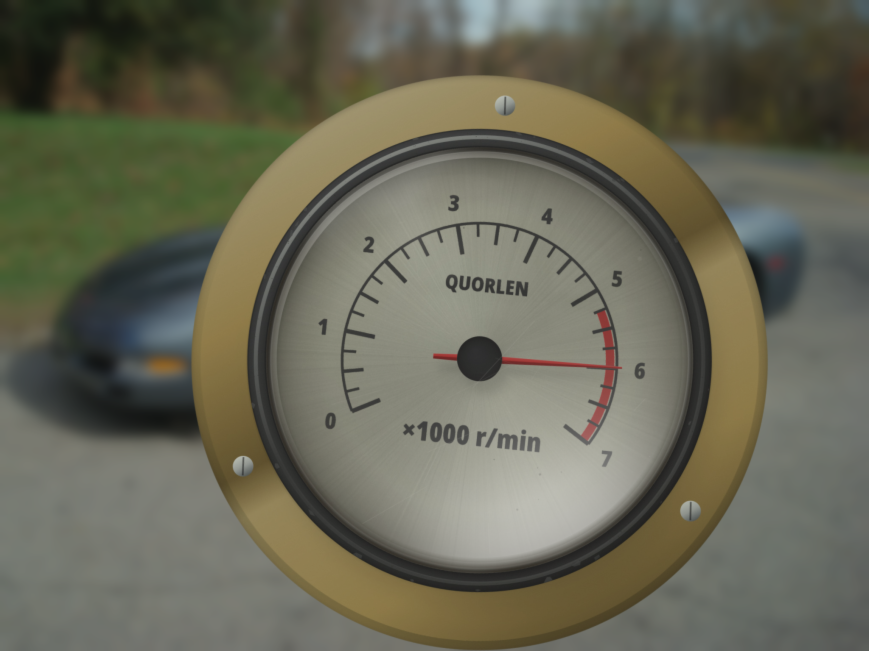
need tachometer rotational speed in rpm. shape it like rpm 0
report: rpm 6000
